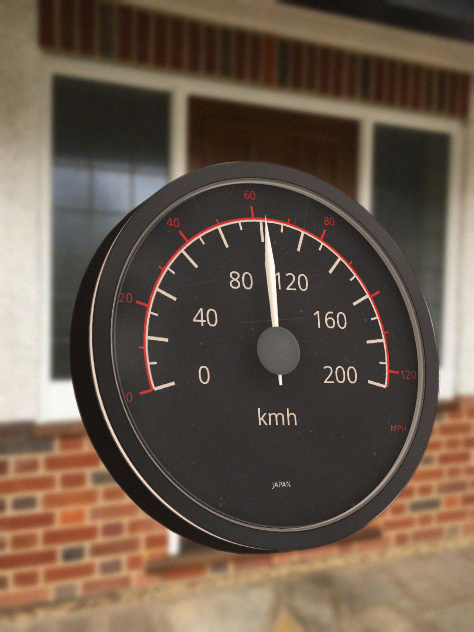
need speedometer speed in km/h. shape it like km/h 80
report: km/h 100
